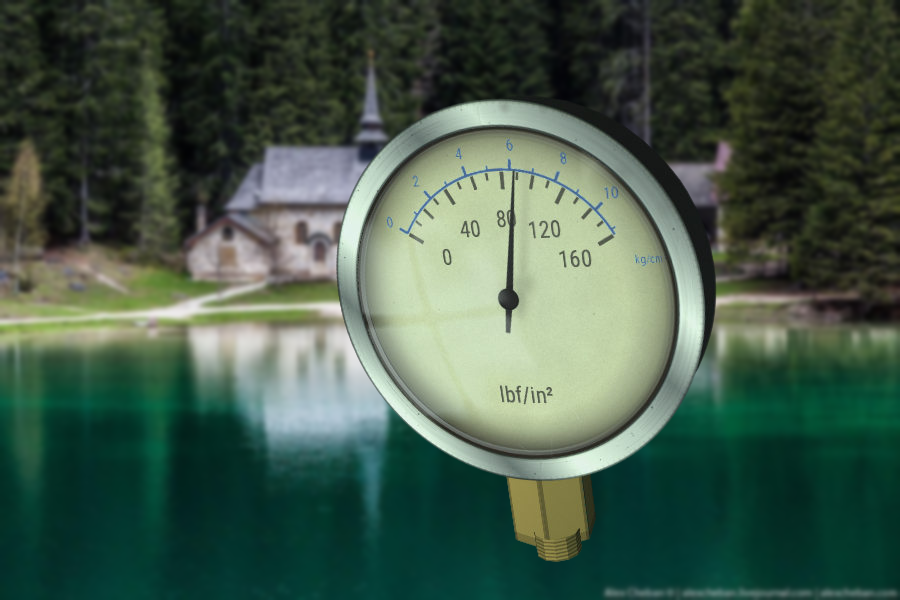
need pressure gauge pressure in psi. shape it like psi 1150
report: psi 90
